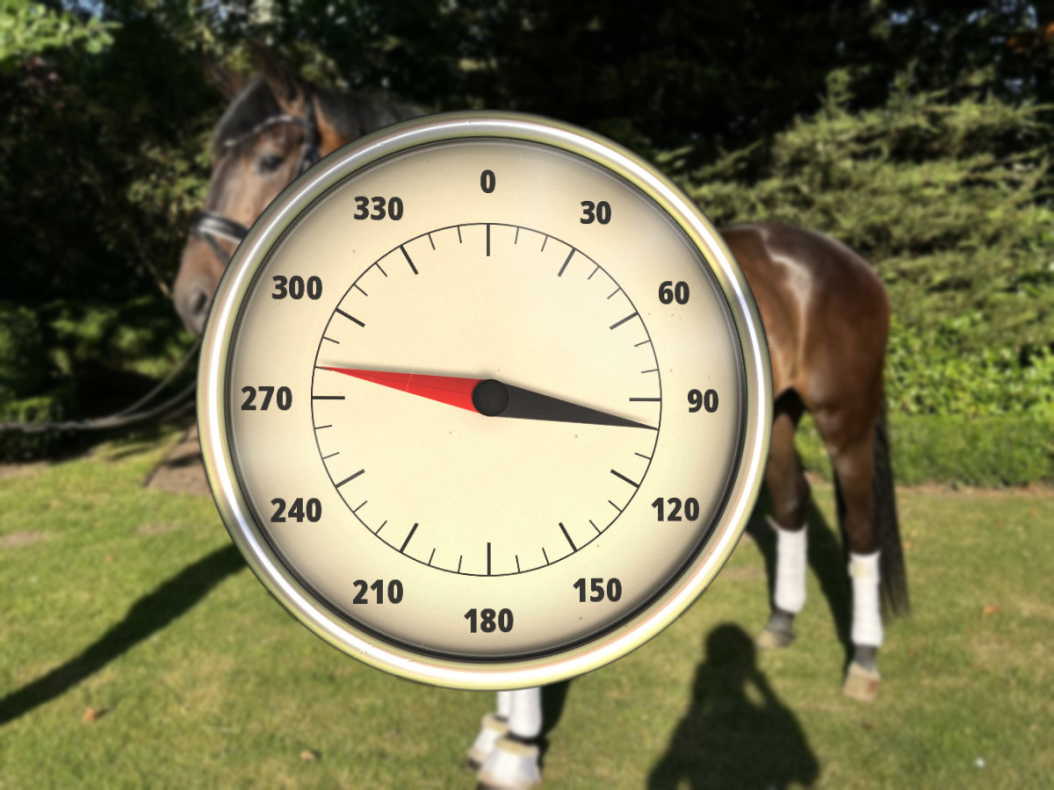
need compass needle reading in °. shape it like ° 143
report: ° 280
